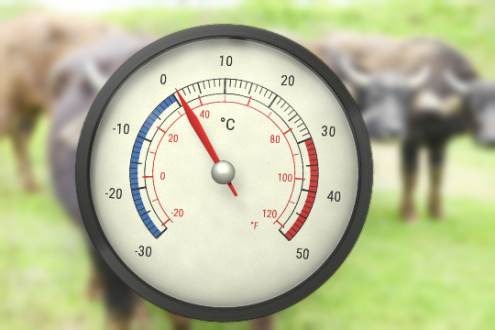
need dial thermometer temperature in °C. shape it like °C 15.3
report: °C 1
